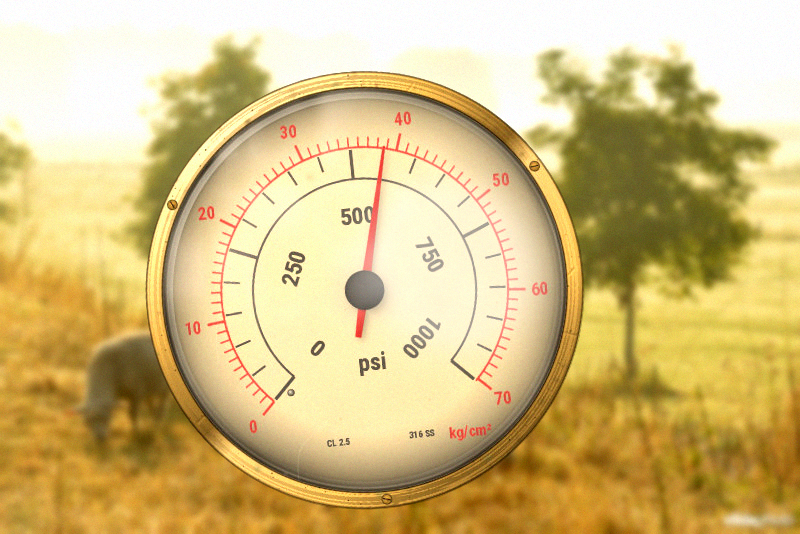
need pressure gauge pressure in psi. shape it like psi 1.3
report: psi 550
